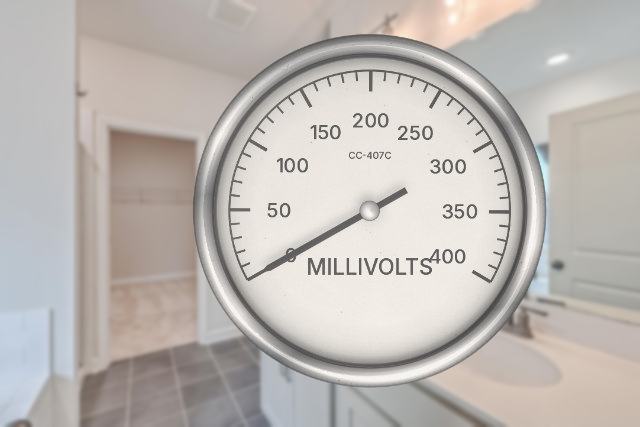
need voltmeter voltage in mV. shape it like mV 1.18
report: mV 0
